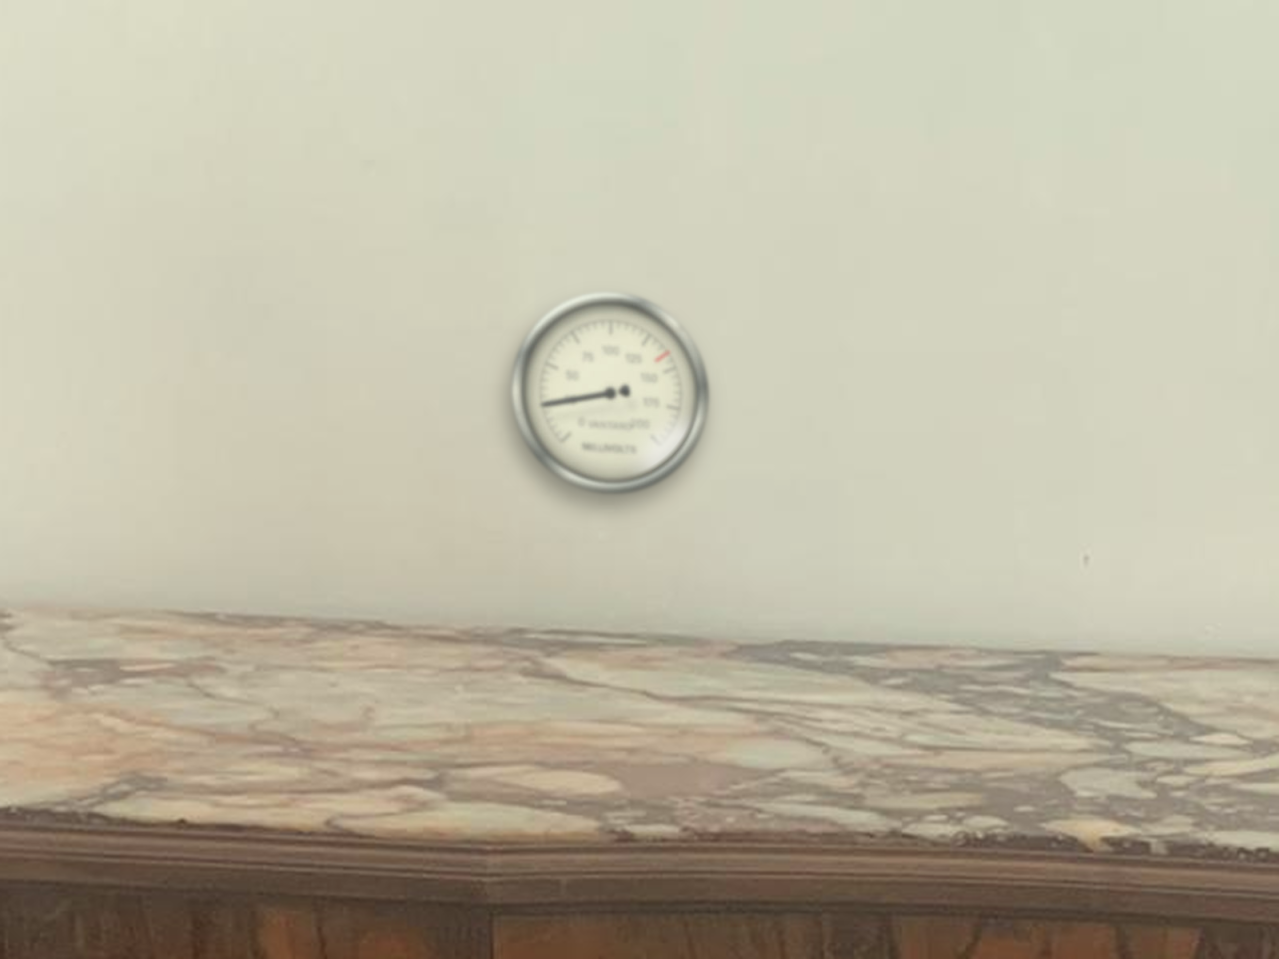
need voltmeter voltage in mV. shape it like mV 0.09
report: mV 25
